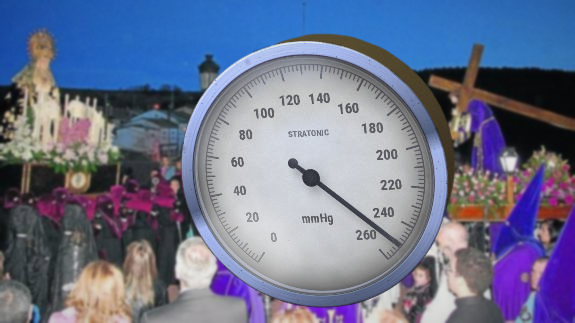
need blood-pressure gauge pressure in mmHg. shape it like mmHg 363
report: mmHg 250
